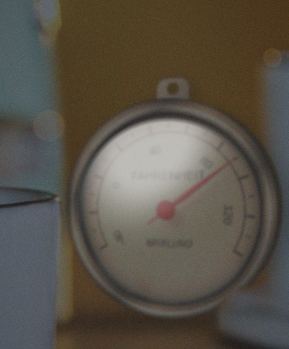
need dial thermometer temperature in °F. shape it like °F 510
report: °F 90
